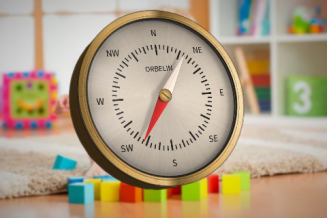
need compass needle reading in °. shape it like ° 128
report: ° 215
